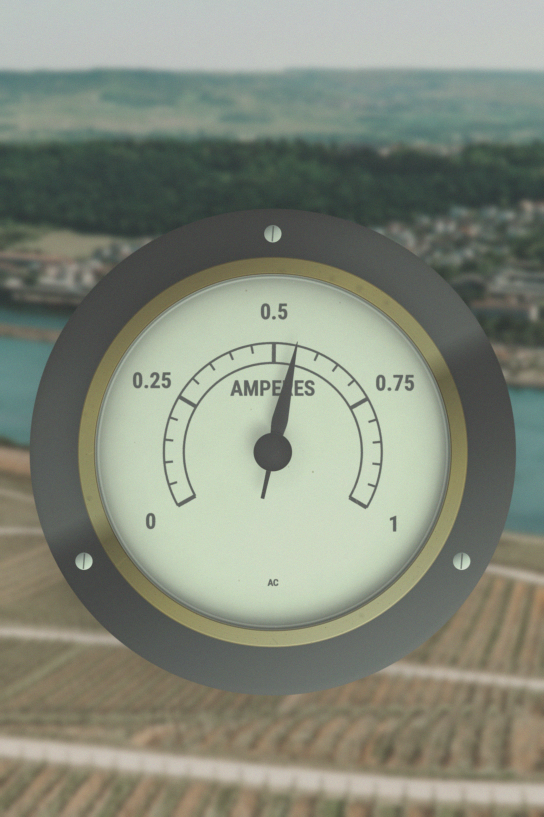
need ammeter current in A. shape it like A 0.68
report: A 0.55
